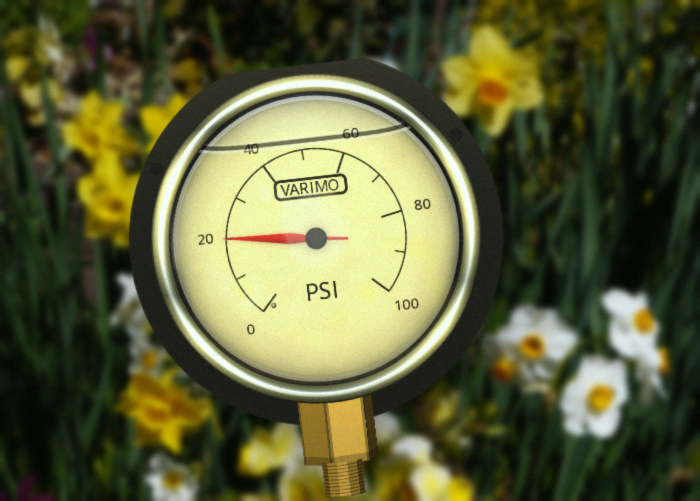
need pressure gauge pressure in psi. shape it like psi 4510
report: psi 20
